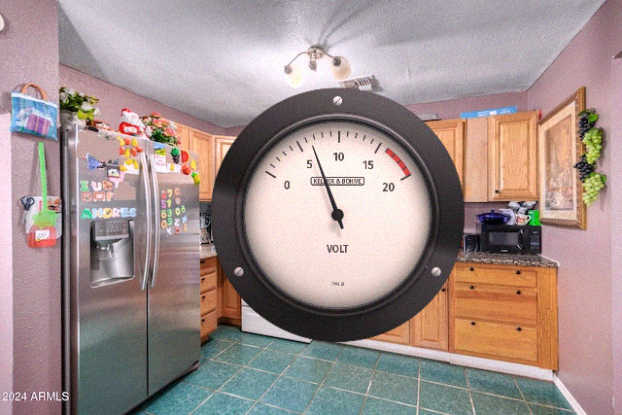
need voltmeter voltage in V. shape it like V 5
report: V 6.5
